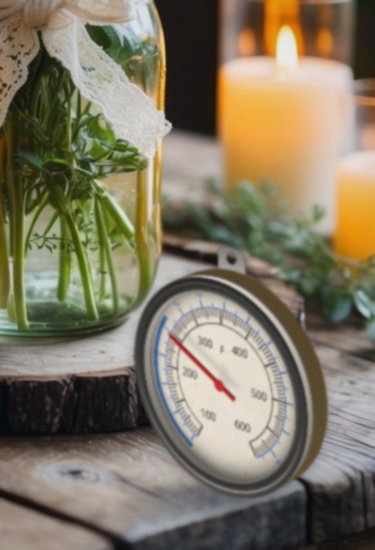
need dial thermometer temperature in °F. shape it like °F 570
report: °F 250
